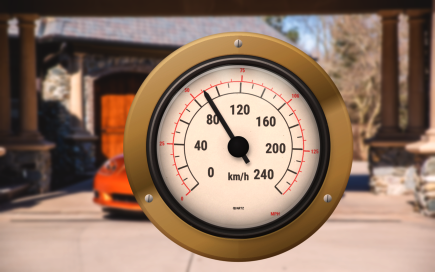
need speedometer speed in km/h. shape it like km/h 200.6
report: km/h 90
